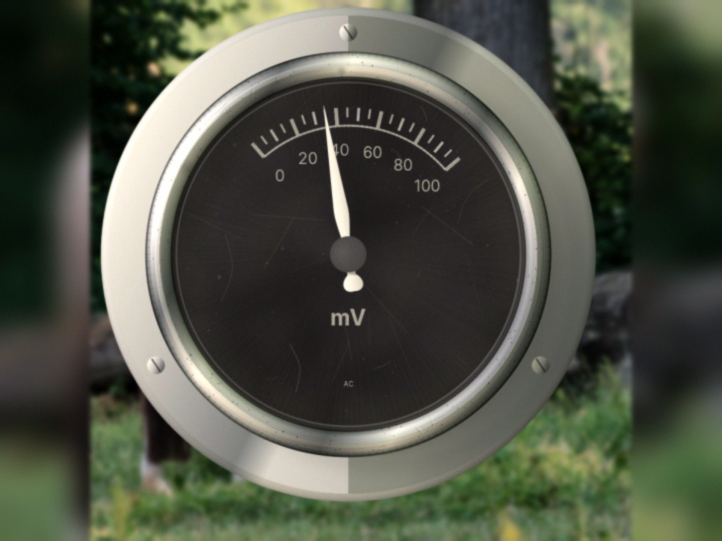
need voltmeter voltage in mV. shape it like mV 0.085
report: mV 35
